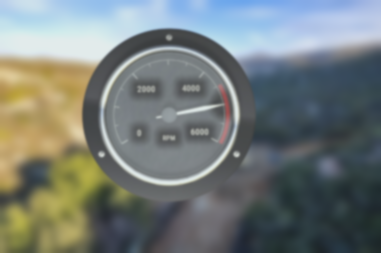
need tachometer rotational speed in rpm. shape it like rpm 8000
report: rpm 5000
